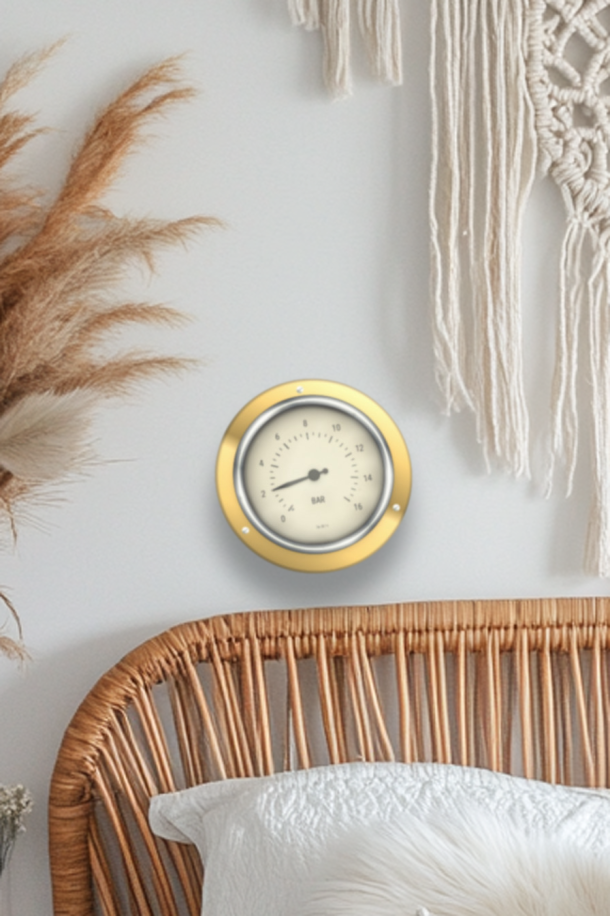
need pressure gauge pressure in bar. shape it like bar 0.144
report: bar 2
